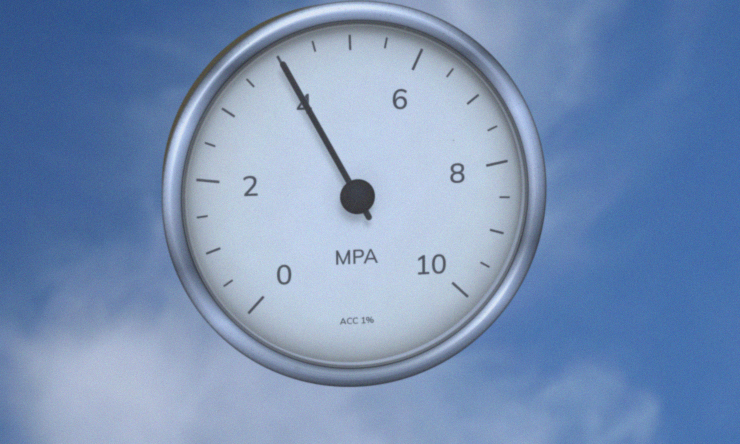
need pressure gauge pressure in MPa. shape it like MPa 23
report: MPa 4
